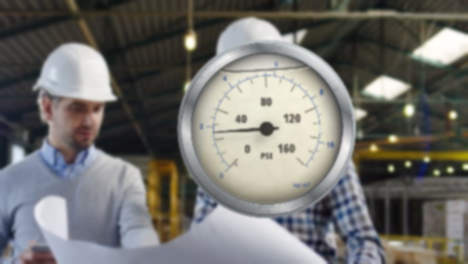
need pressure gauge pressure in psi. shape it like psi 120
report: psi 25
